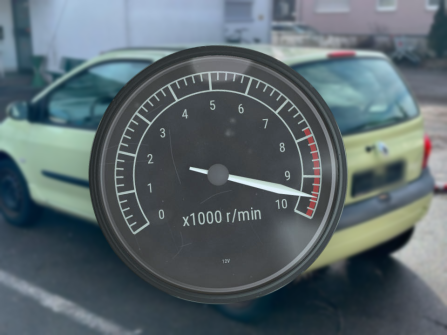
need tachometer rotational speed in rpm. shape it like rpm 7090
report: rpm 9500
